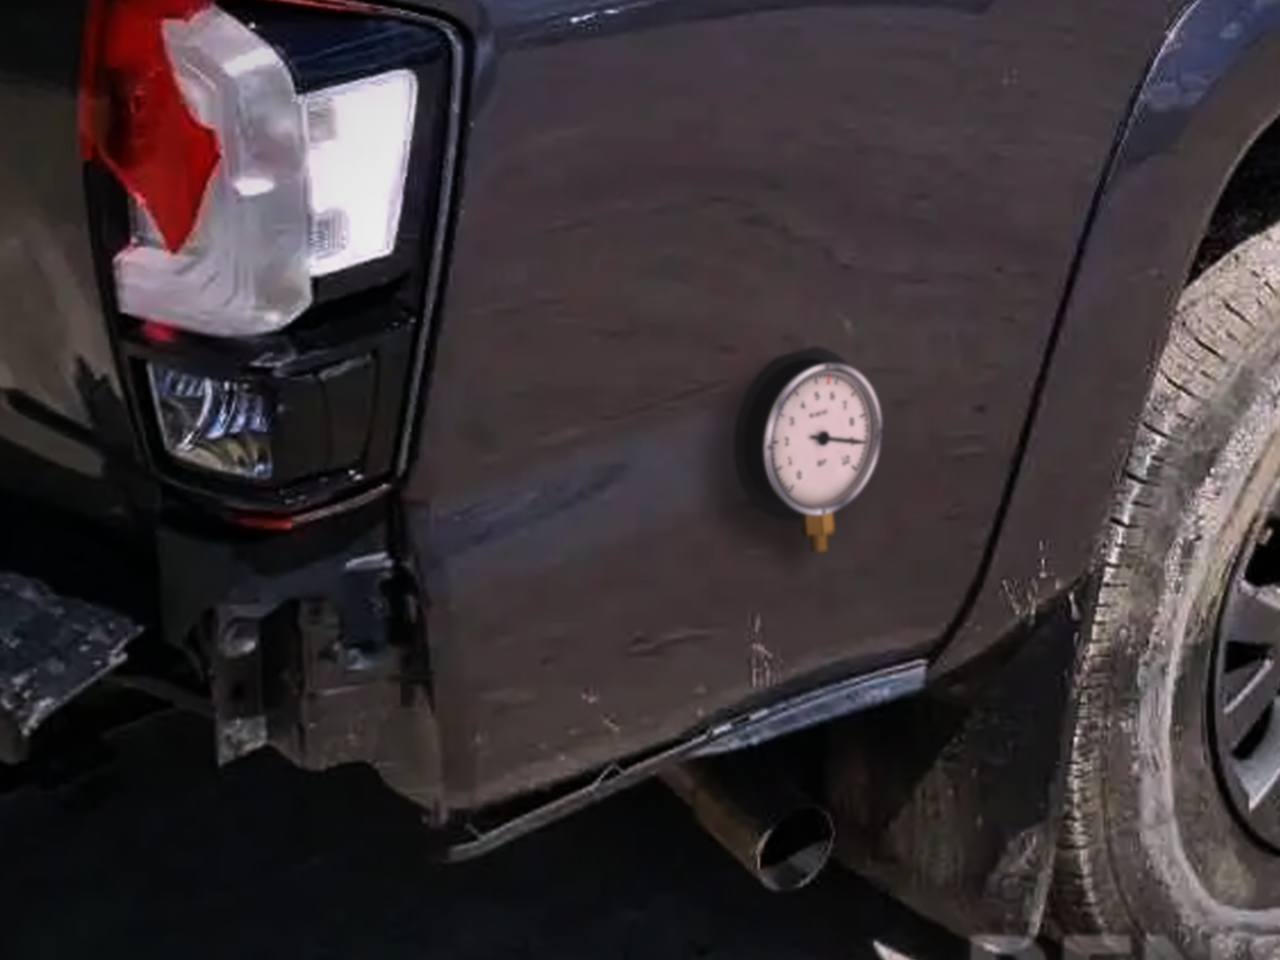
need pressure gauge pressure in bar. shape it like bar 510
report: bar 9
